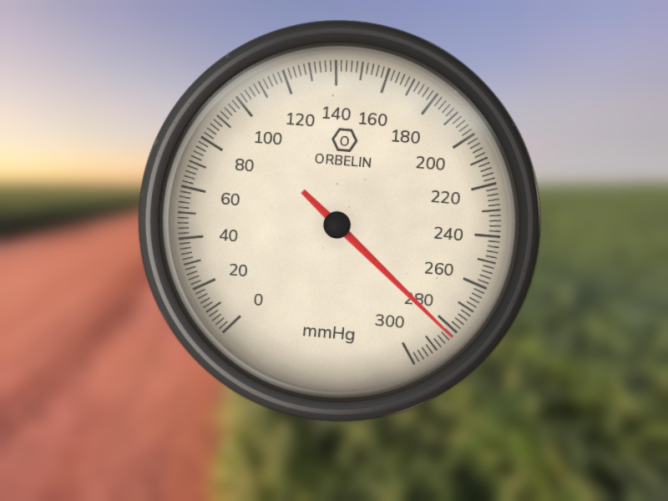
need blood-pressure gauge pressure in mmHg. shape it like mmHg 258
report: mmHg 282
